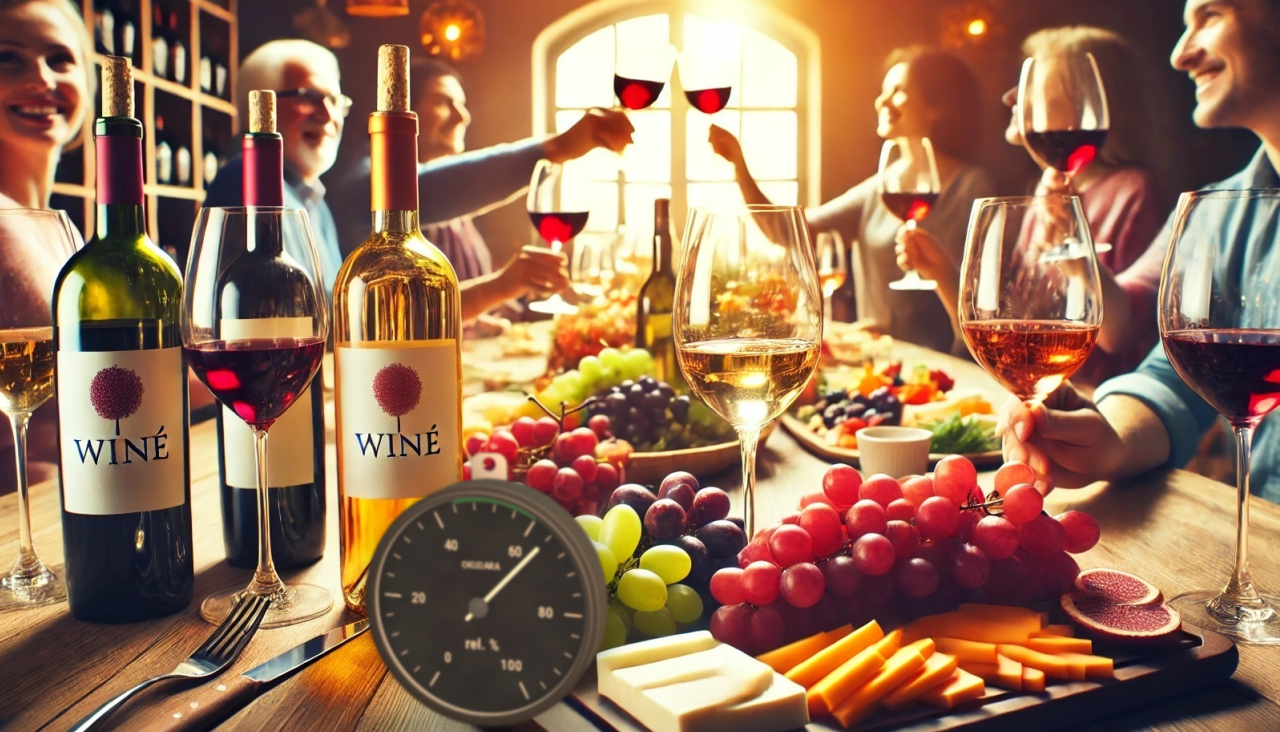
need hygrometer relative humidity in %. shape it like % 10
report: % 64
